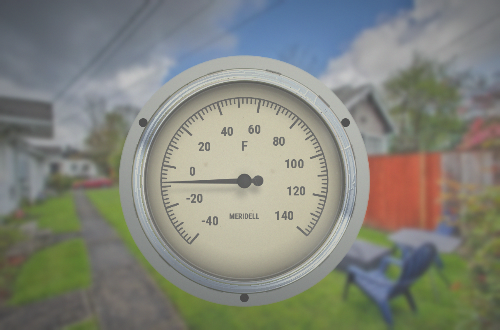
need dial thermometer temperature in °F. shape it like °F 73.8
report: °F -8
